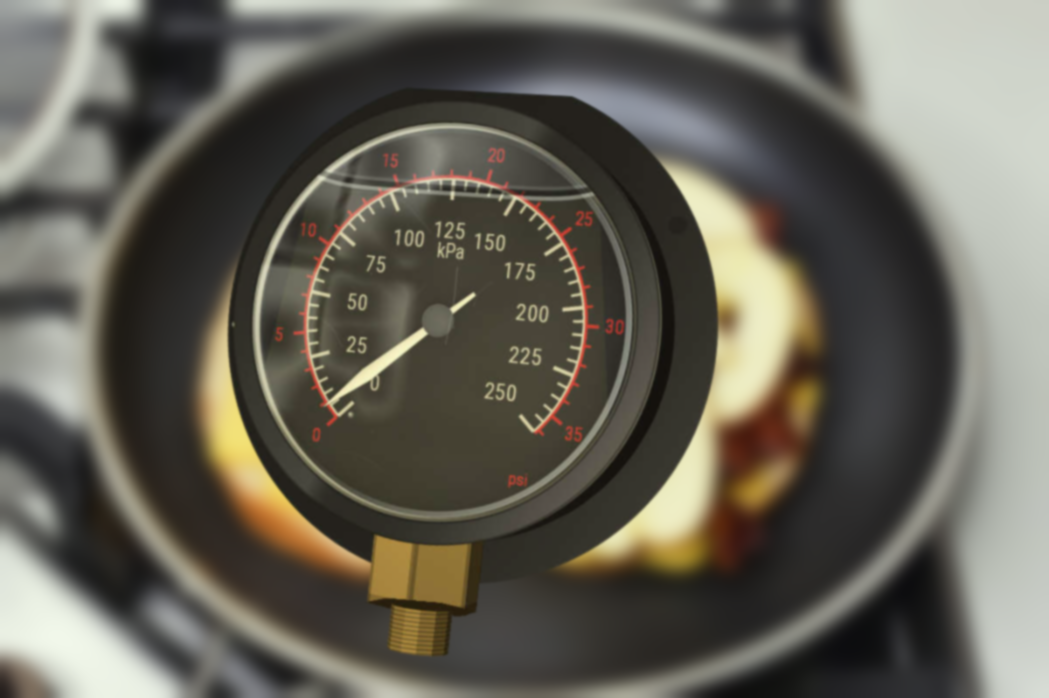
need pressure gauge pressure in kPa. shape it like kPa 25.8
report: kPa 5
